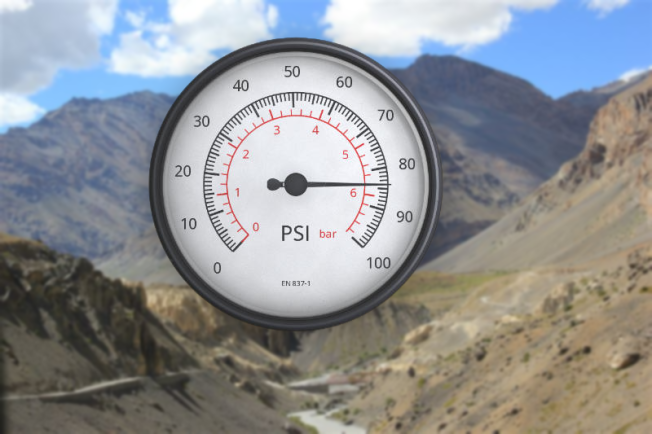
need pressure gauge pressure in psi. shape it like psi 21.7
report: psi 84
